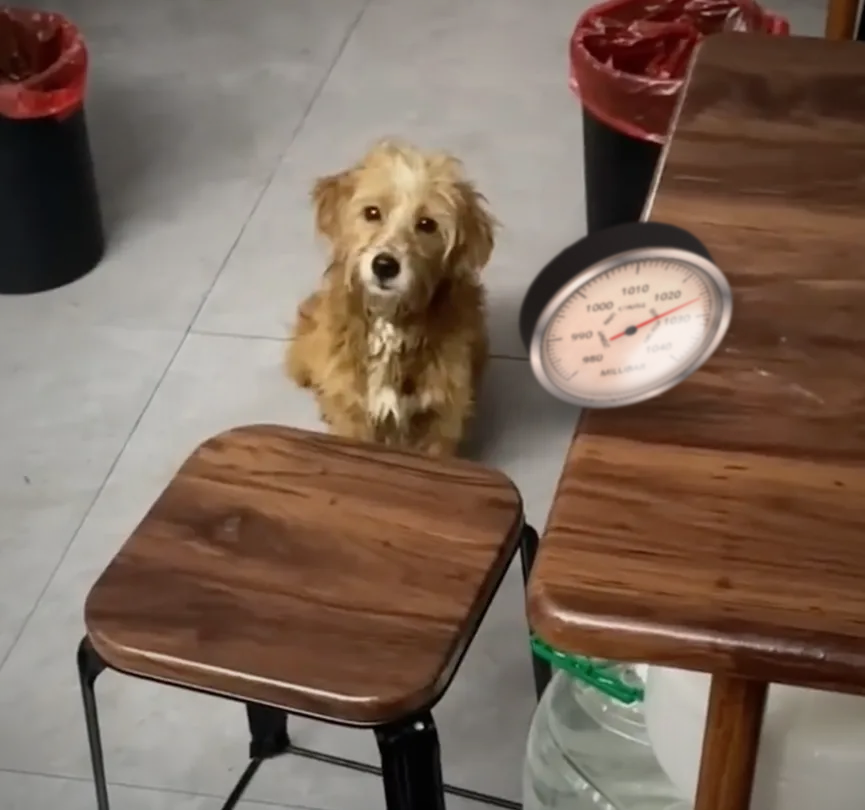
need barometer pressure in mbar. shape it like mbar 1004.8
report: mbar 1025
